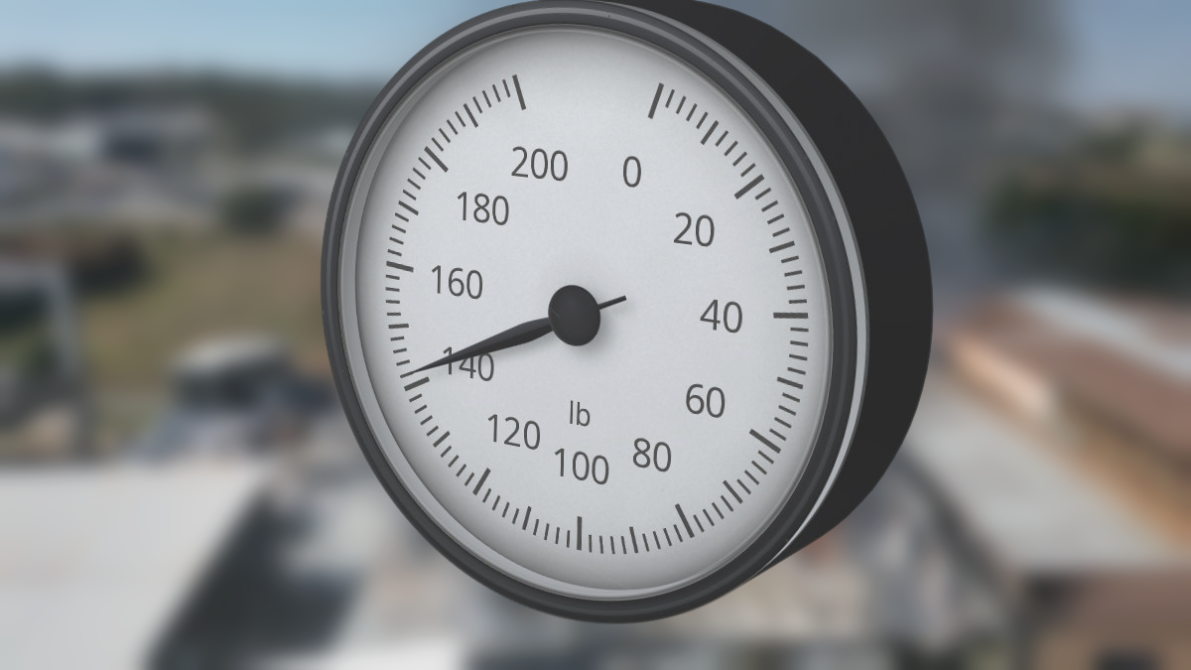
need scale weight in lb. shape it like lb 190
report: lb 142
